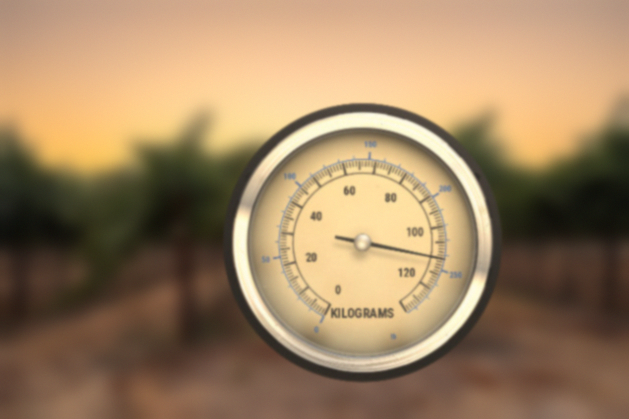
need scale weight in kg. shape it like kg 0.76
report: kg 110
